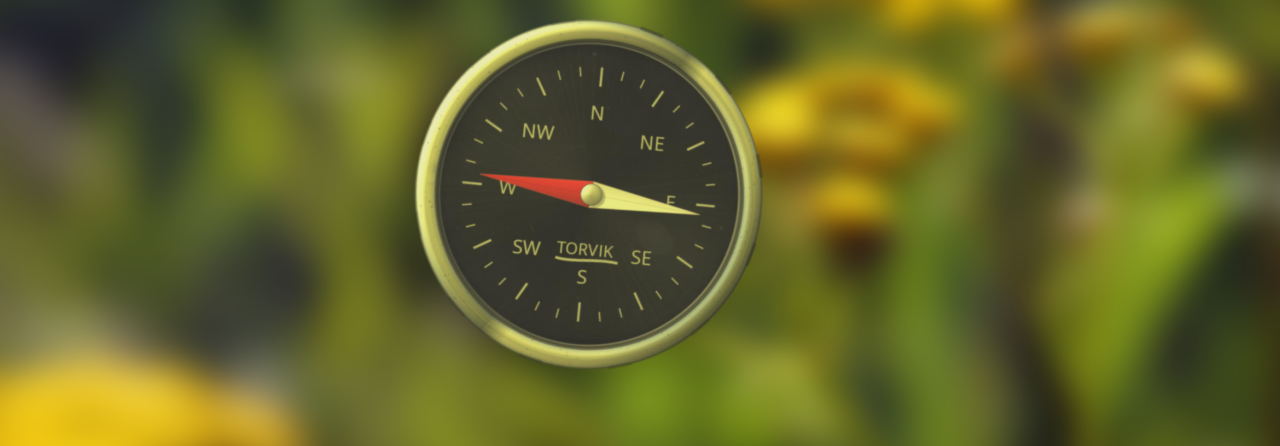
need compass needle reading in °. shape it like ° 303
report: ° 275
